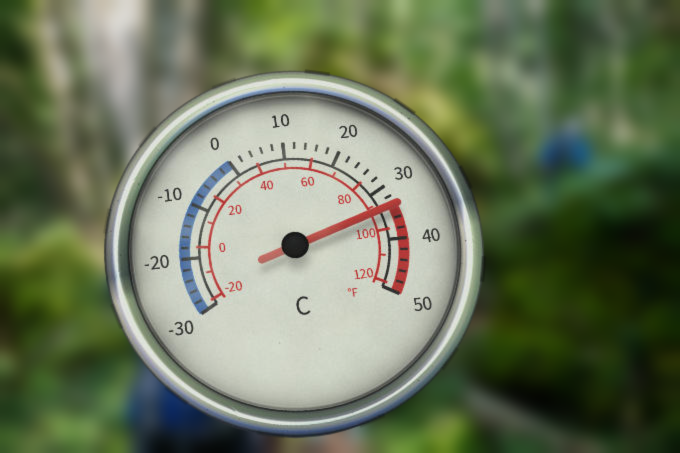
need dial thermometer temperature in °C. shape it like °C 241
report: °C 34
